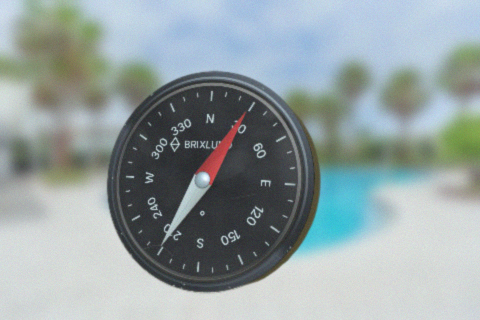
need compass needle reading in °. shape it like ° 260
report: ° 30
